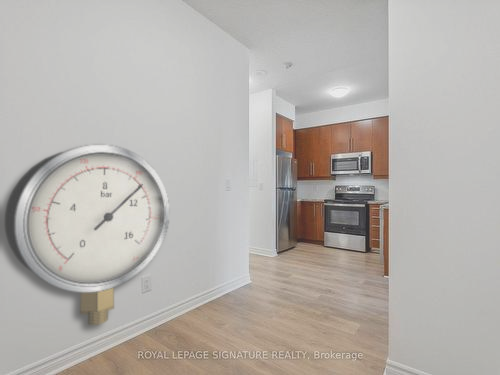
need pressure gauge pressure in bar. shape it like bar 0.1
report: bar 11
